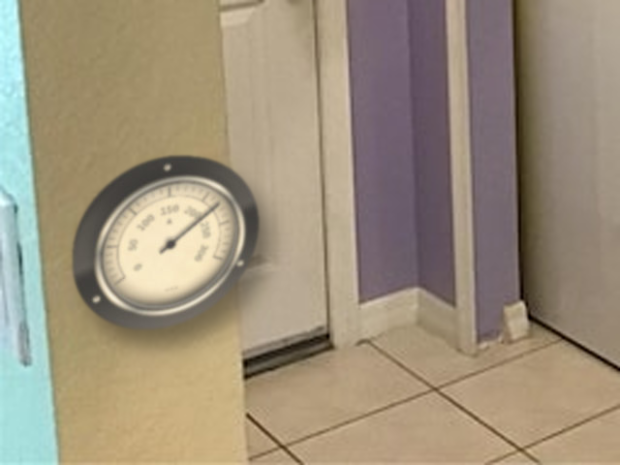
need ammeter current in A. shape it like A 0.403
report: A 220
